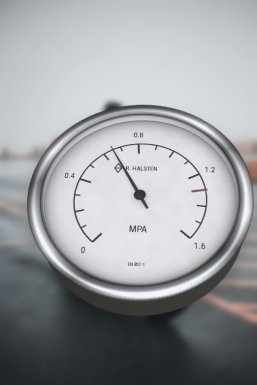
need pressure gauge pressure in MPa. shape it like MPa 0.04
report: MPa 0.65
